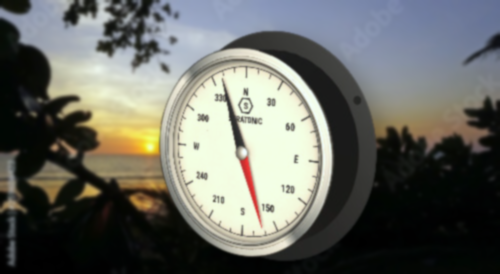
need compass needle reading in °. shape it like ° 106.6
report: ° 160
